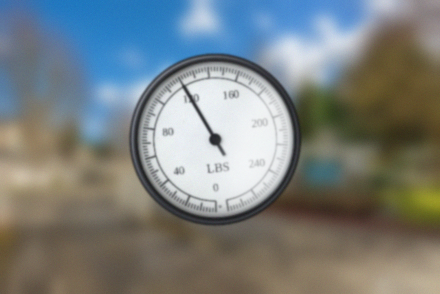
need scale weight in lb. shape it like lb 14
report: lb 120
